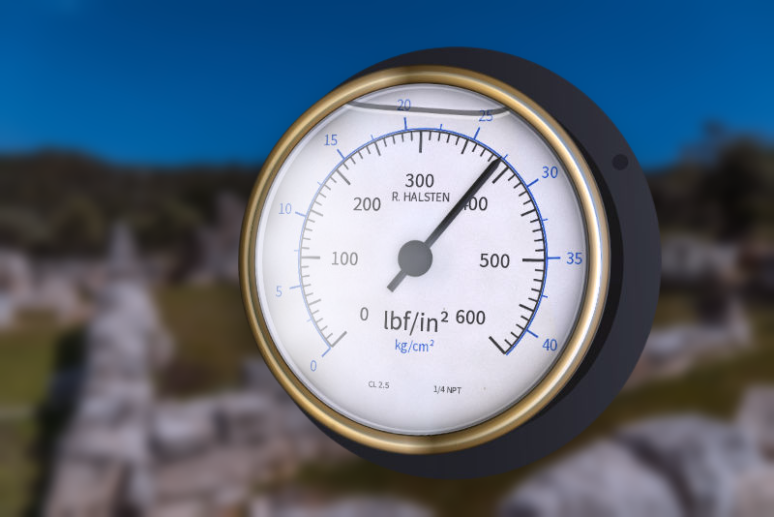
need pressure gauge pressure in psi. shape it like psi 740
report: psi 390
